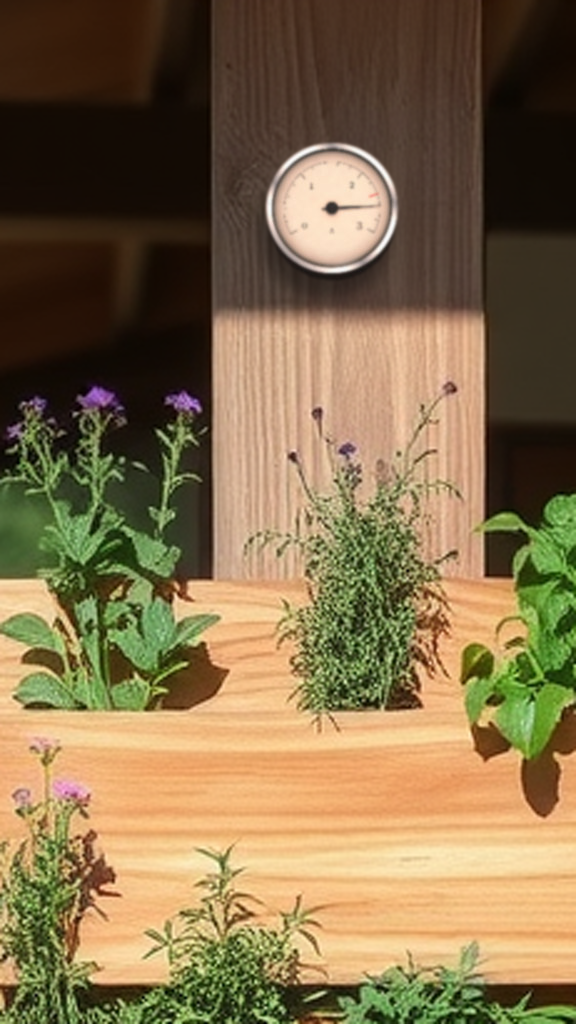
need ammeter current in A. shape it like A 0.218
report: A 2.6
